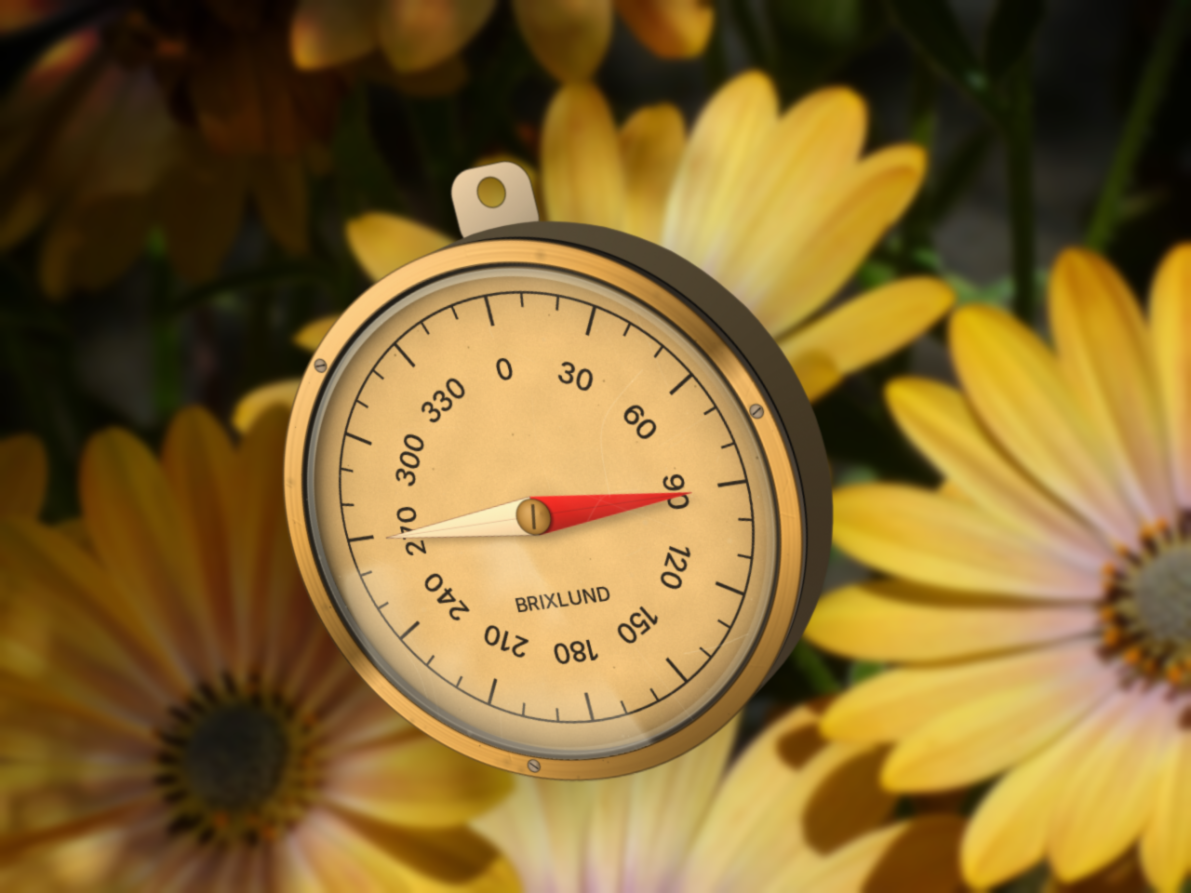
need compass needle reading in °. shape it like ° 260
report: ° 90
